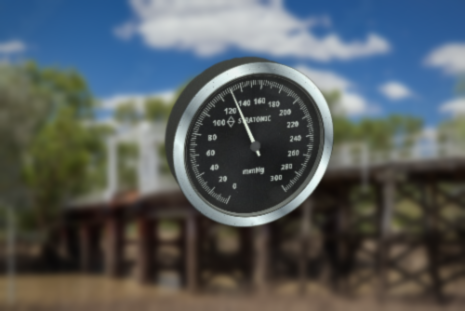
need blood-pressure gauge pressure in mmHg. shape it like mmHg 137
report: mmHg 130
